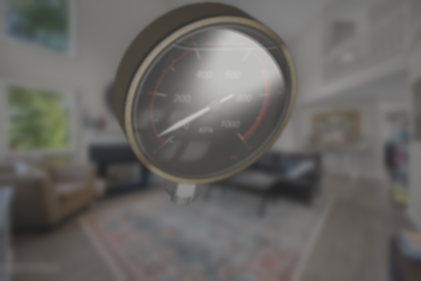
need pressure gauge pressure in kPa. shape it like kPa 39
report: kPa 50
